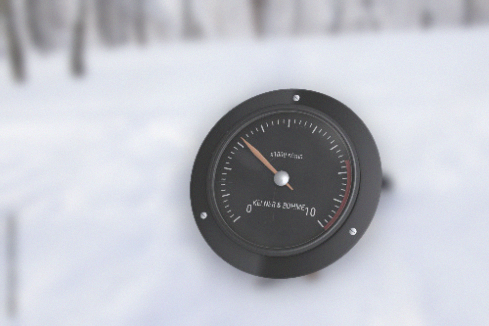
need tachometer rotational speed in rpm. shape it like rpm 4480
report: rpm 3200
